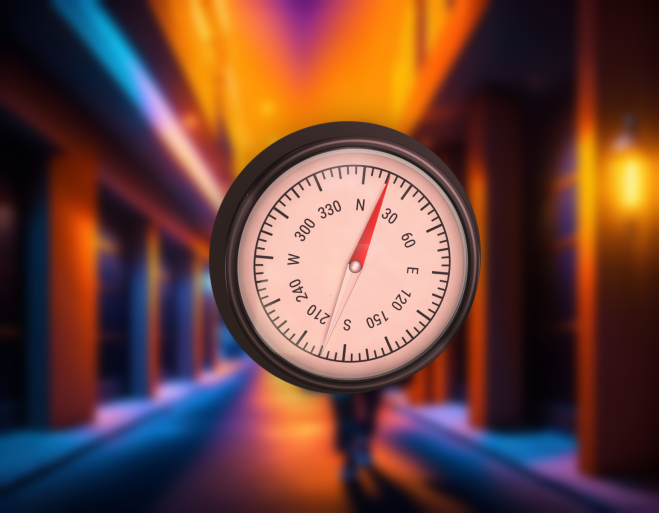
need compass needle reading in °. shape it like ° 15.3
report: ° 15
